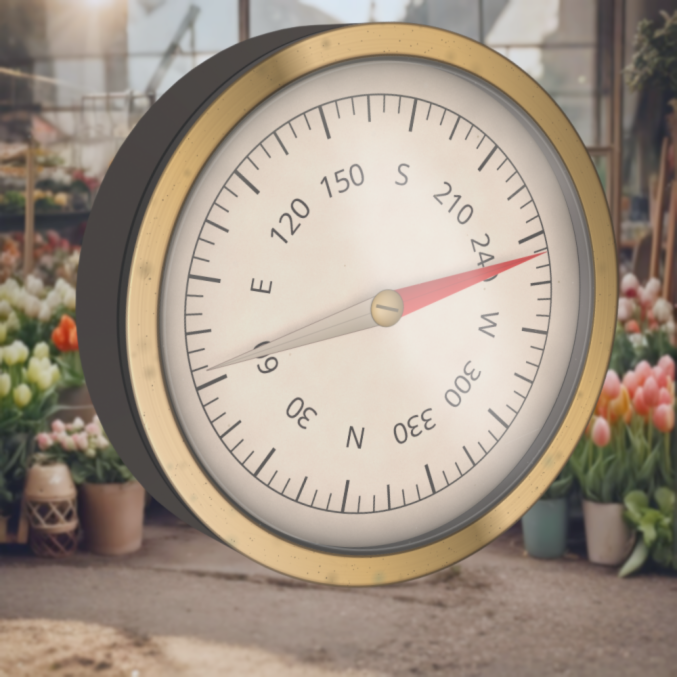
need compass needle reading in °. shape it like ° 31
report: ° 245
